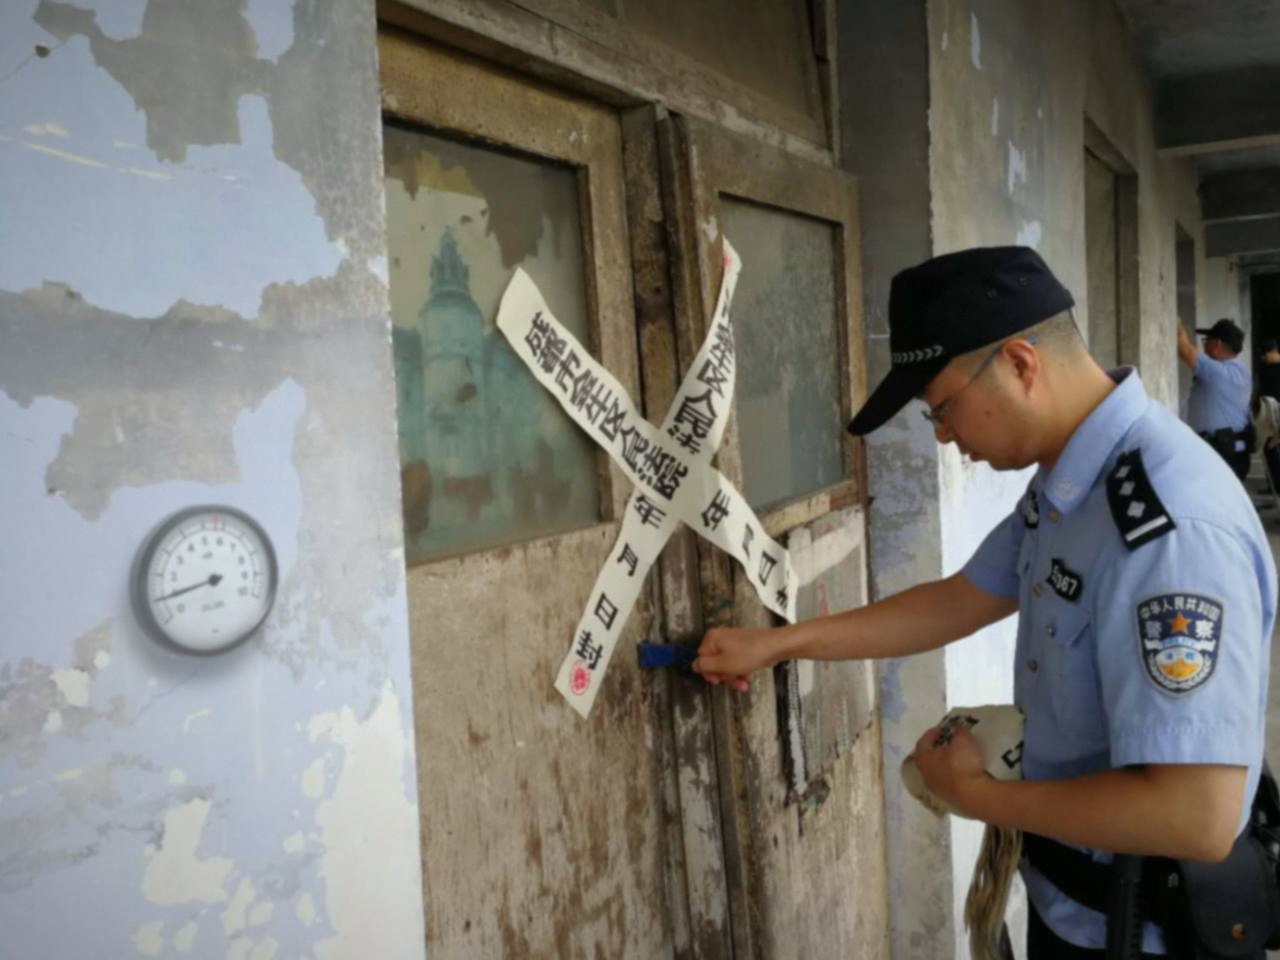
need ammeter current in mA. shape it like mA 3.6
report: mA 1
